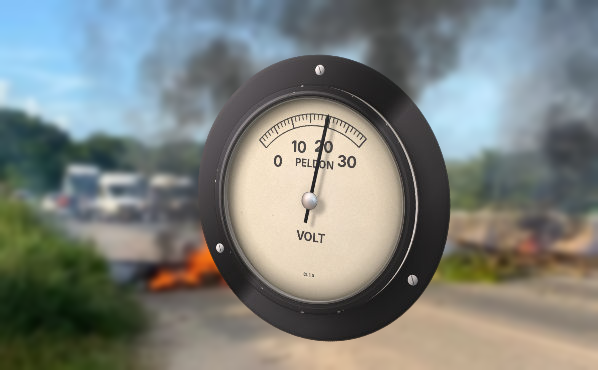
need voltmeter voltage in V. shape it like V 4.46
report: V 20
